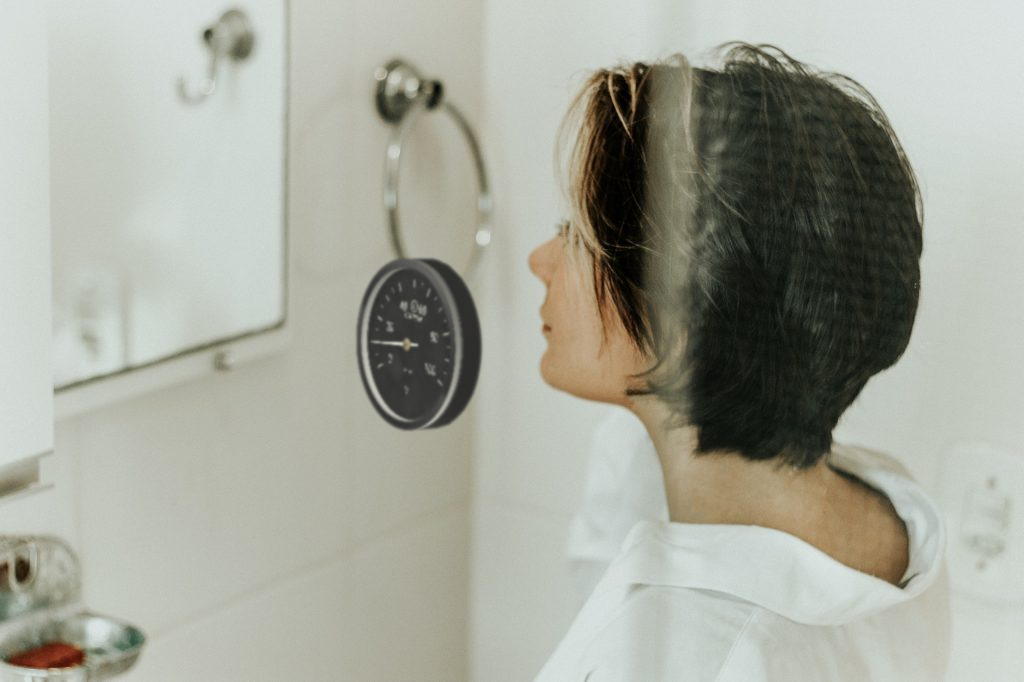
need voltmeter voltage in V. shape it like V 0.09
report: V 10
